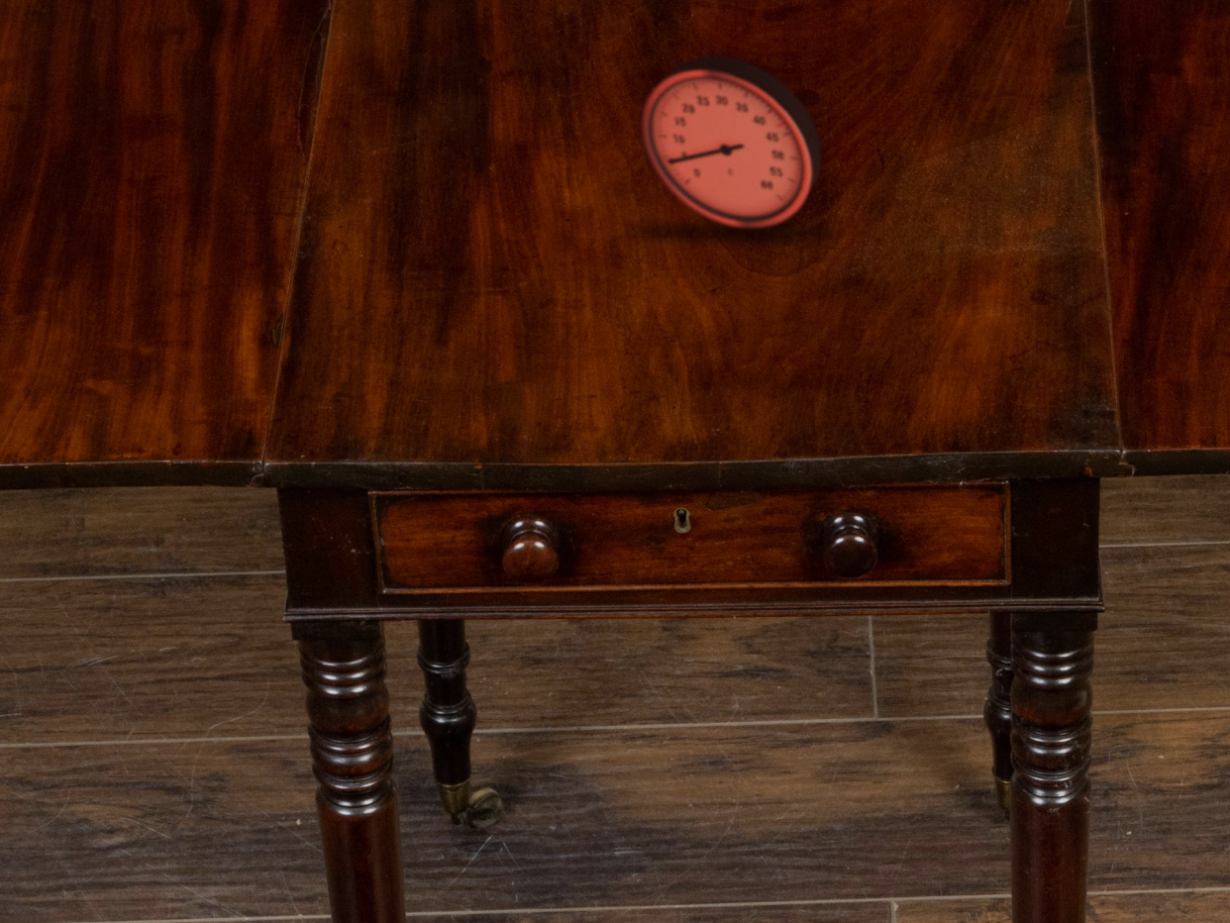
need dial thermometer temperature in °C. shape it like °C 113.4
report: °C 5
